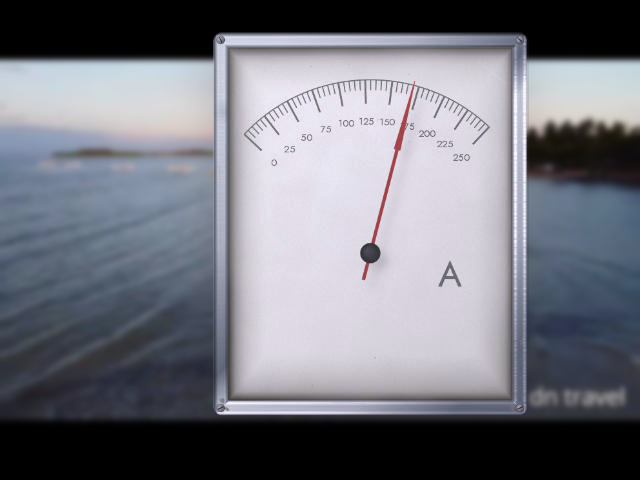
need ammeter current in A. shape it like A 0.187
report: A 170
